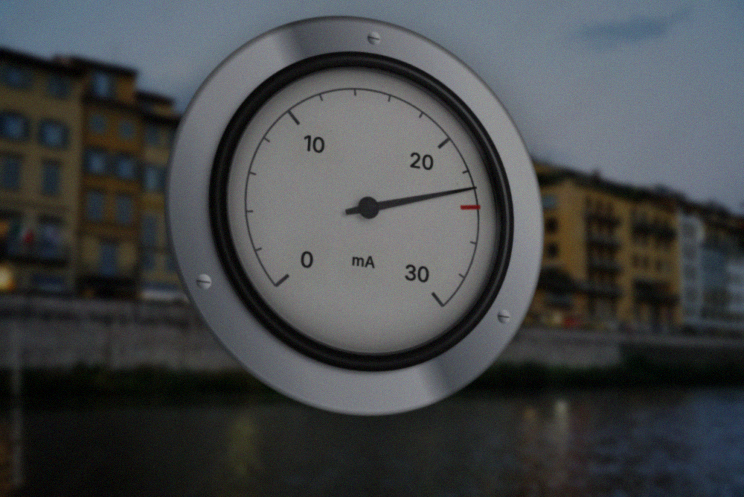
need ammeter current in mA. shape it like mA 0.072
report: mA 23
